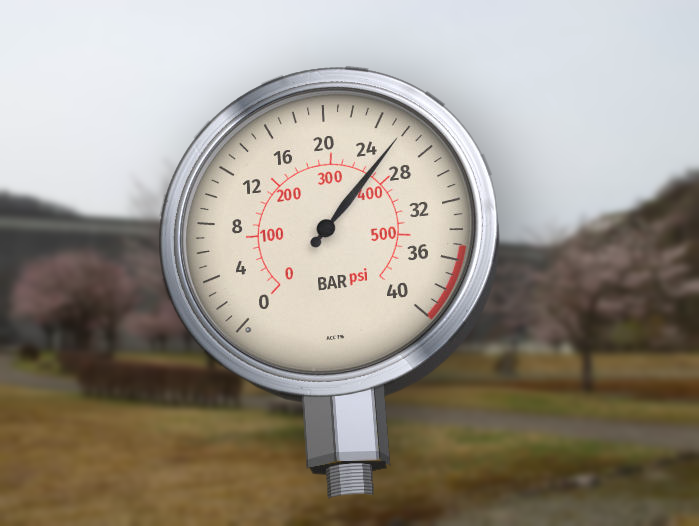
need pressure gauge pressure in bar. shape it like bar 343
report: bar 26
